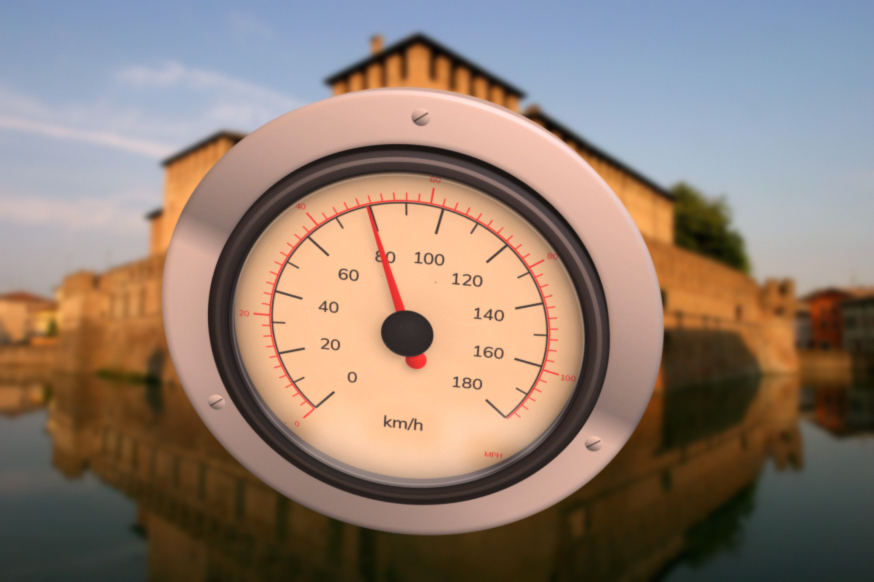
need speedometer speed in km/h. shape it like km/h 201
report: km/h 80
